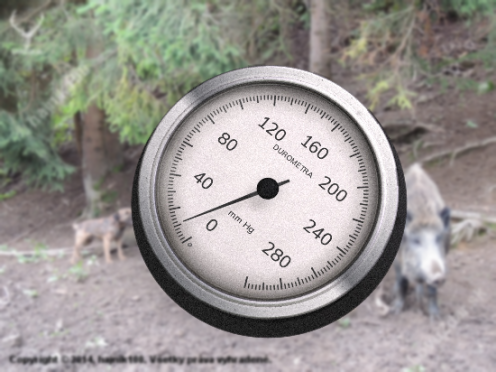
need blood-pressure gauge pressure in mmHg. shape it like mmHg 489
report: mmHg 10
